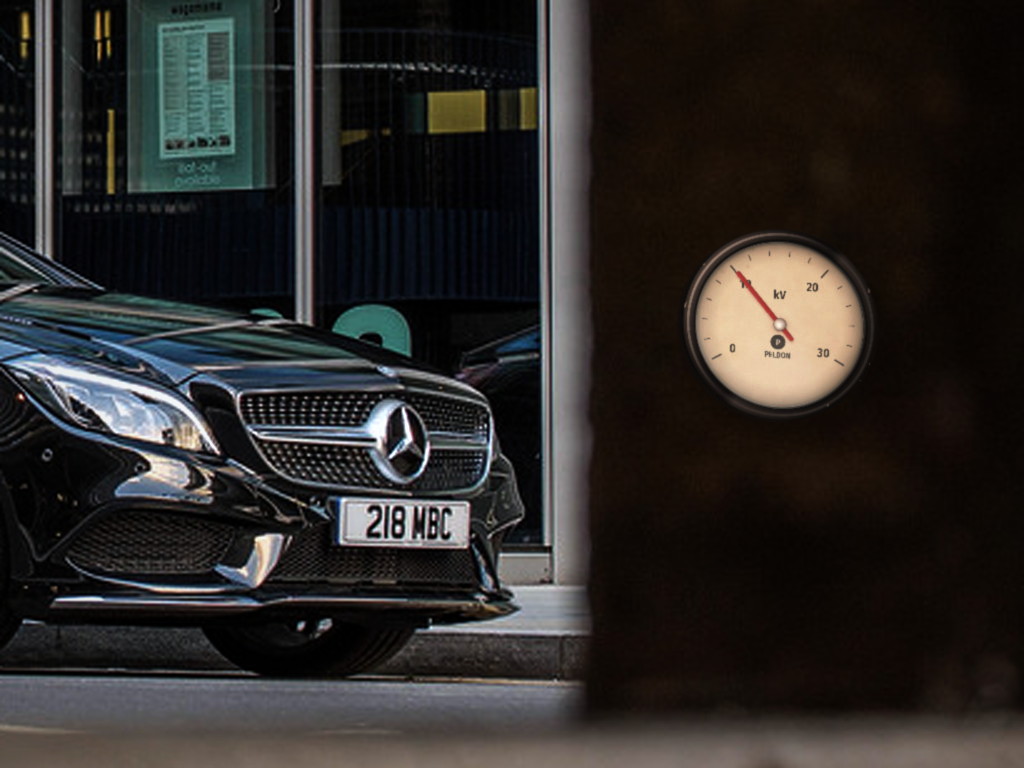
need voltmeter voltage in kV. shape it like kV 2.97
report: kV 10
